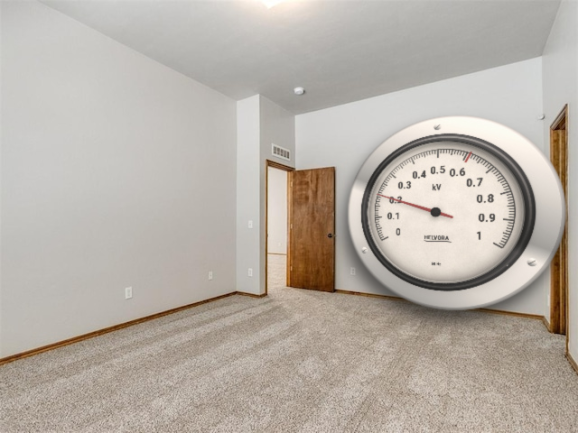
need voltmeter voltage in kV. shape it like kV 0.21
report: kV 0.2
